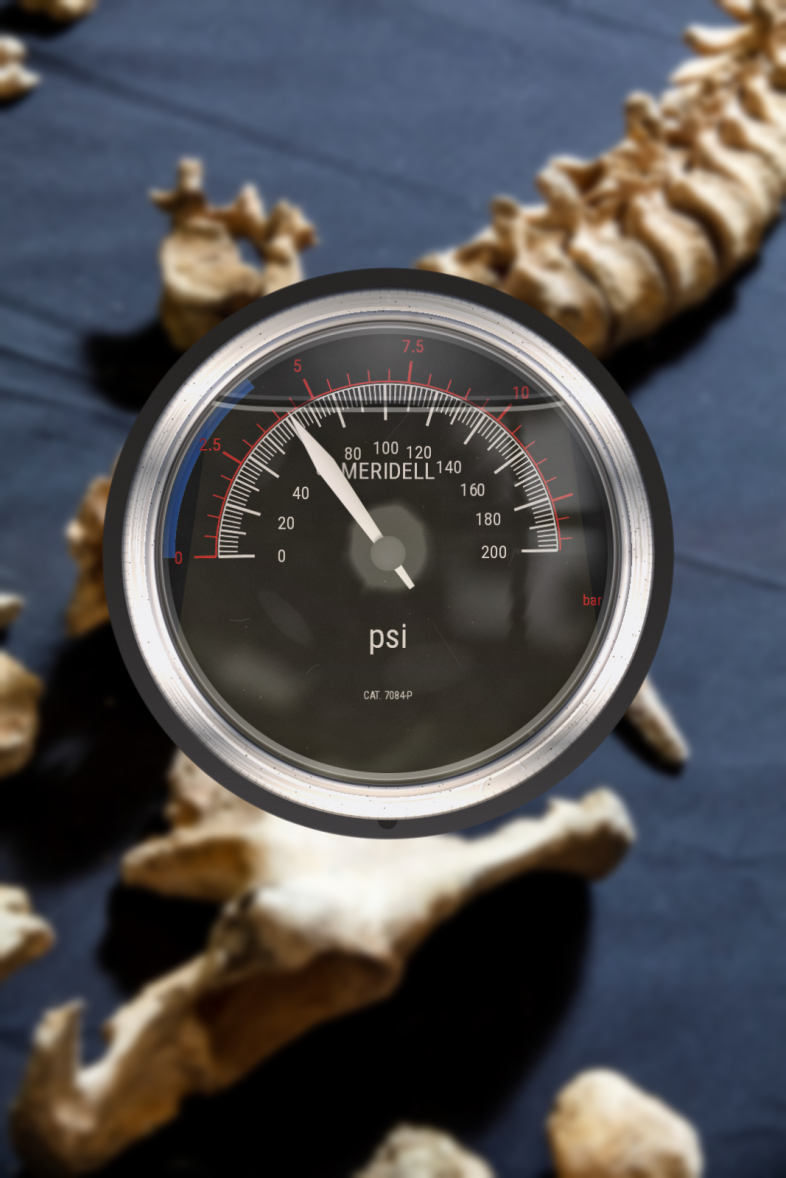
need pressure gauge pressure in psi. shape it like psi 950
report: psi 62
